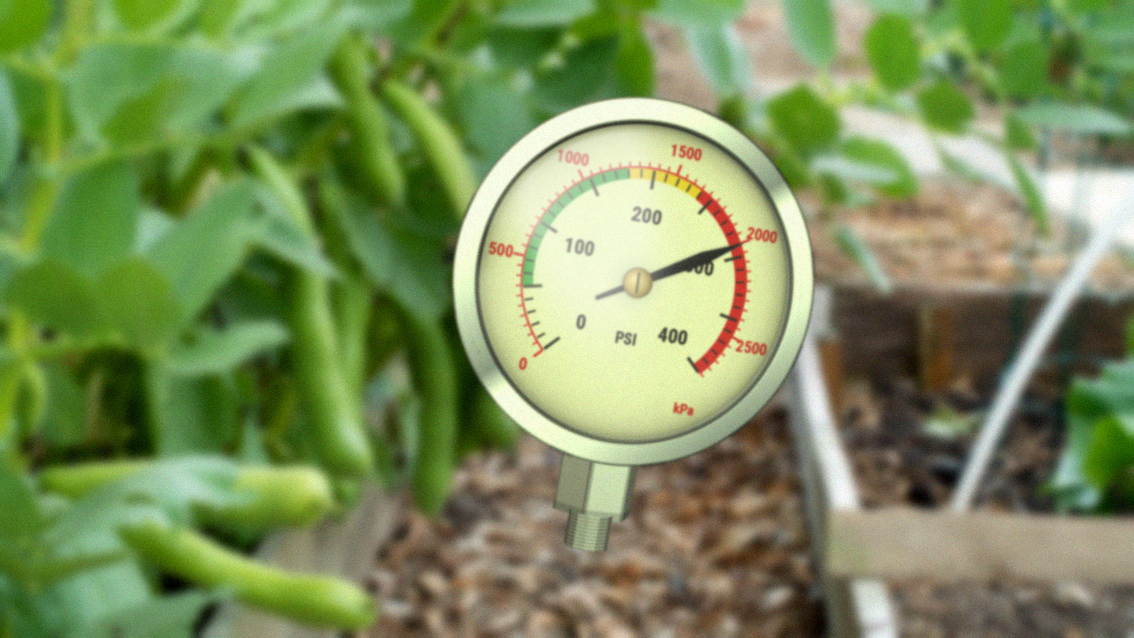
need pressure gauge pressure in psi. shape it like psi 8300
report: psi 290
